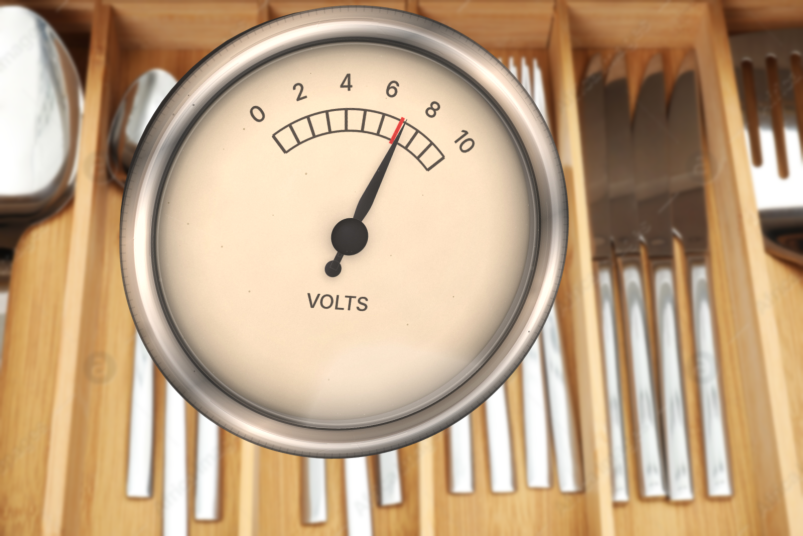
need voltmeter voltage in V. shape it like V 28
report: V 7
